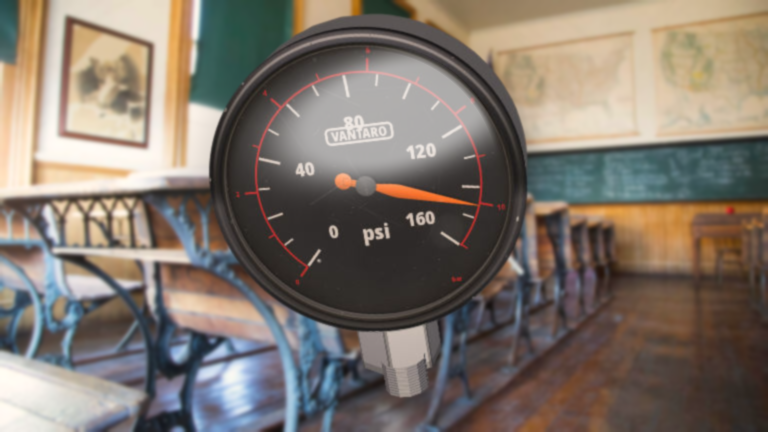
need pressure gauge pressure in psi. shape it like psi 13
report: psi 145
